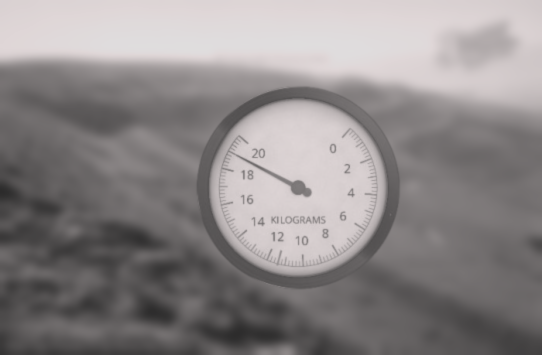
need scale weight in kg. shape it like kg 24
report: kg 19
